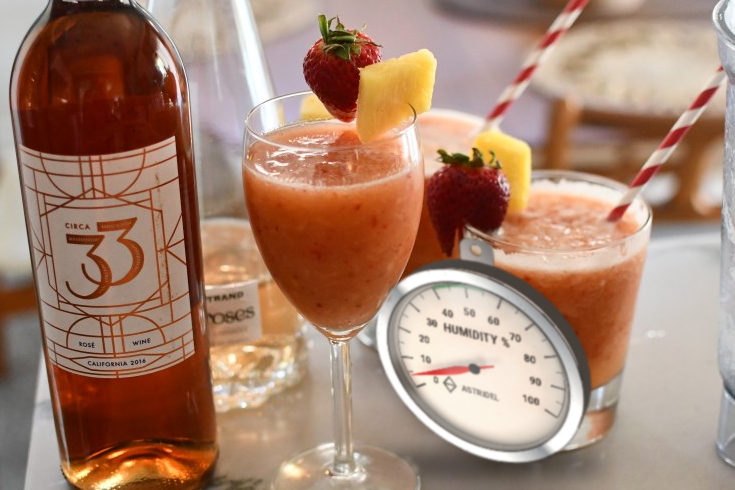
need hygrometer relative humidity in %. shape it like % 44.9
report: % 5
